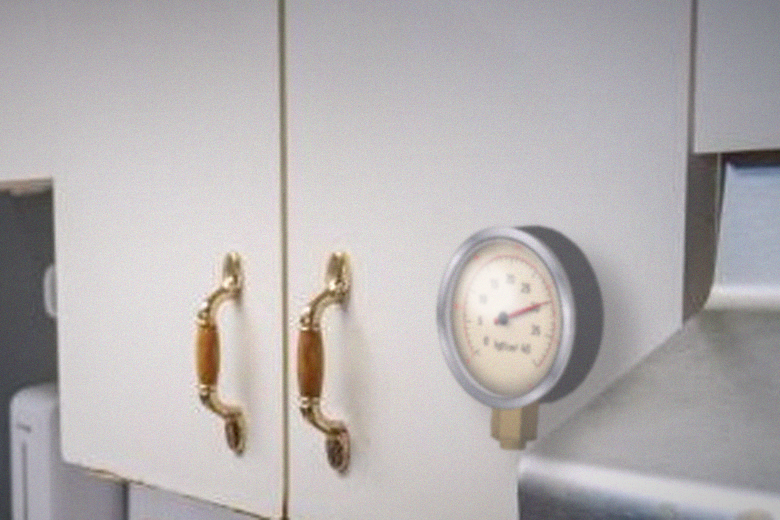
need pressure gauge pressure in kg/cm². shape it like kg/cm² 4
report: kg/cm² 30
